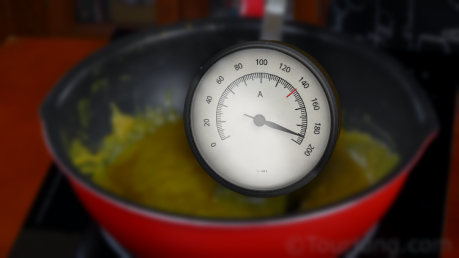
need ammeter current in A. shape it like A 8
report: A 190
